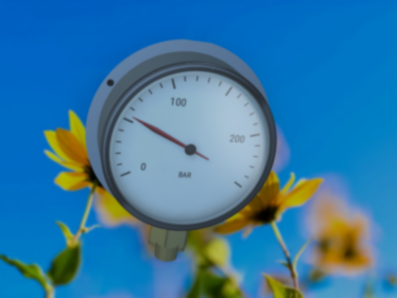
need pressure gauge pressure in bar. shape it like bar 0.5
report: bar 55
